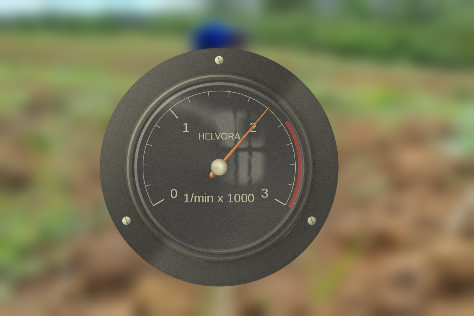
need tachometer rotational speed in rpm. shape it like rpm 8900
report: rpm 2000
